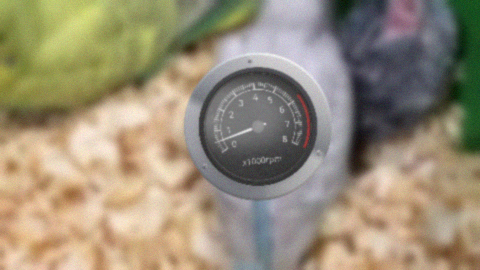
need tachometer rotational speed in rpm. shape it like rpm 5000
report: rpm 500
